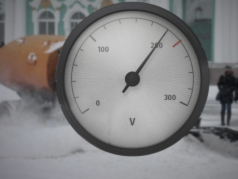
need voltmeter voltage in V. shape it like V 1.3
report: V 200
